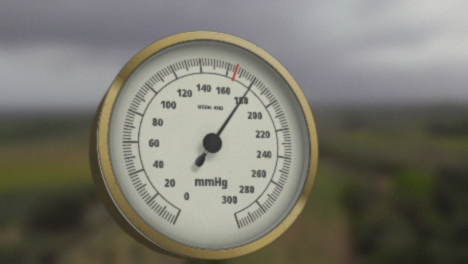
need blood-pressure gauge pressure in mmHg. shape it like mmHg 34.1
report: mmHg 180
